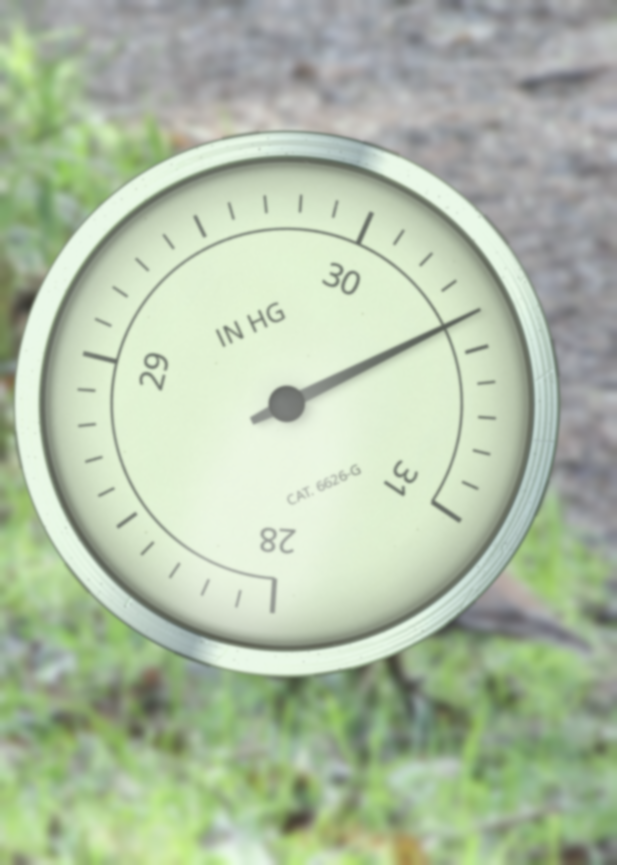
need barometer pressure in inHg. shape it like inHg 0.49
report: inHg 30.4
